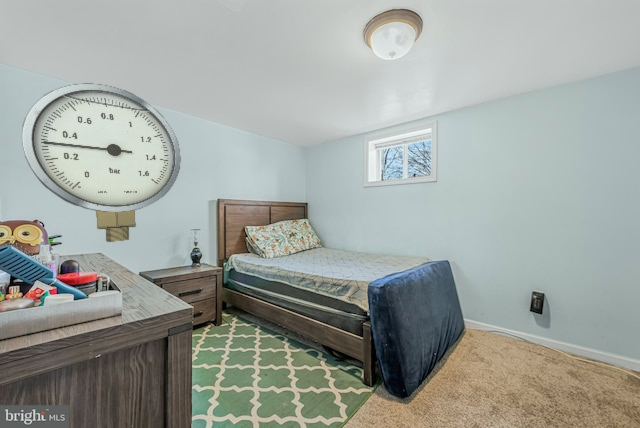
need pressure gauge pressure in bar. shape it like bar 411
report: bar 0.3
